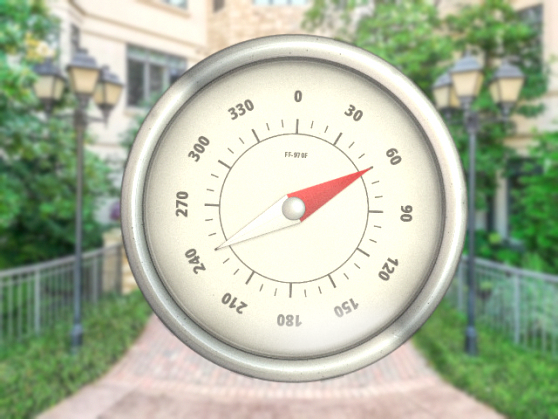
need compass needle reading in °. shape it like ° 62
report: ° 60
